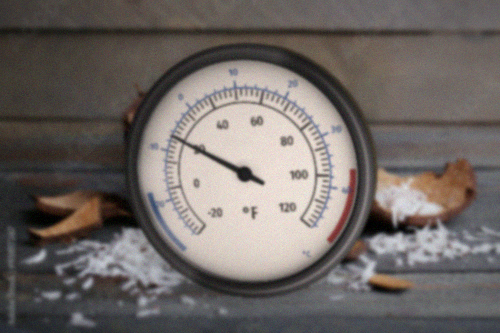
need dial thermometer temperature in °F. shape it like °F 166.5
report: °F 20
